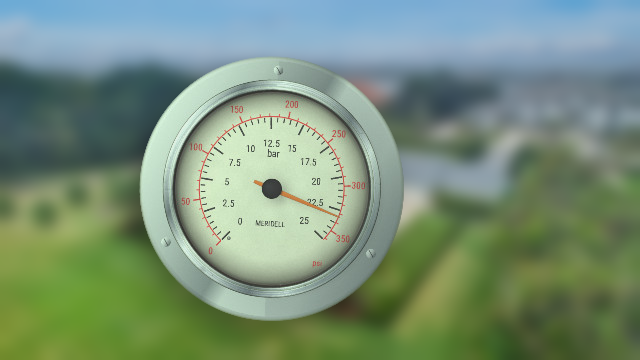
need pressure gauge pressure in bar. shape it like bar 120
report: bar 23
